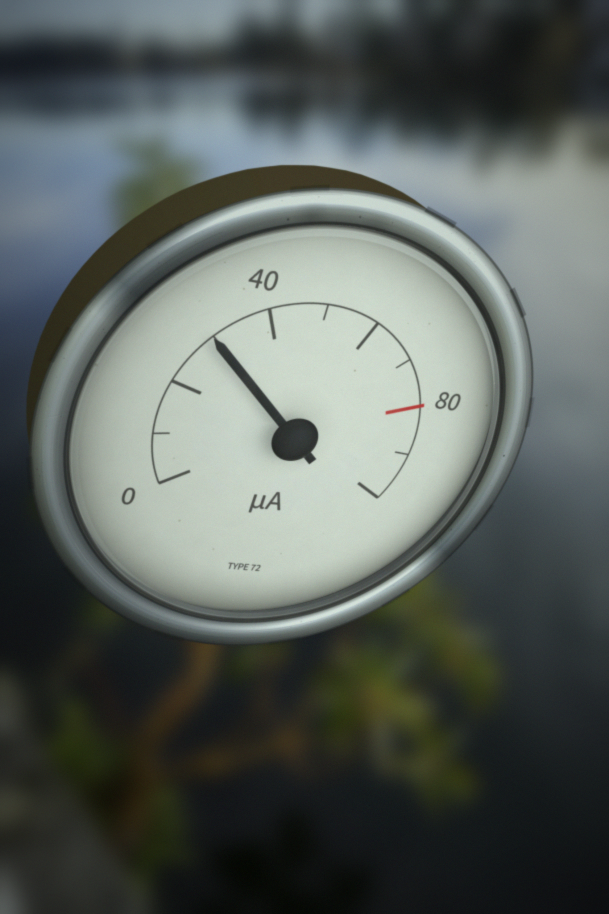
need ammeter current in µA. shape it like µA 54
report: µA 30
